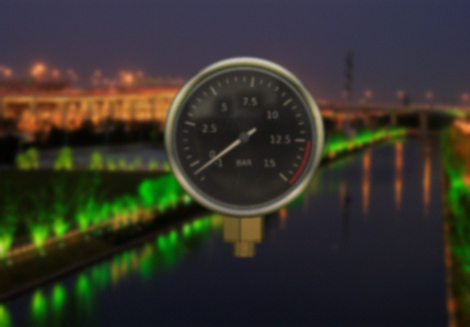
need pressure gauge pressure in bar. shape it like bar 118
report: bar -0.5
